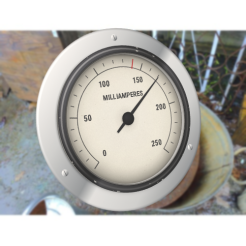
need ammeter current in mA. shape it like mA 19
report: mA 170
